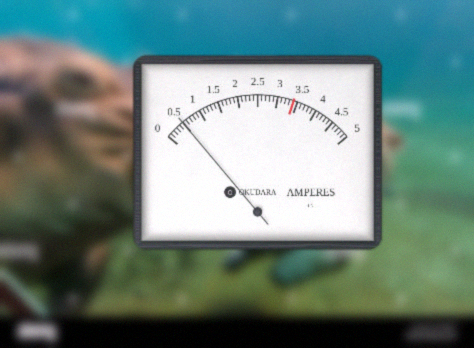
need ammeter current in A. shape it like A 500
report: A 0.5
